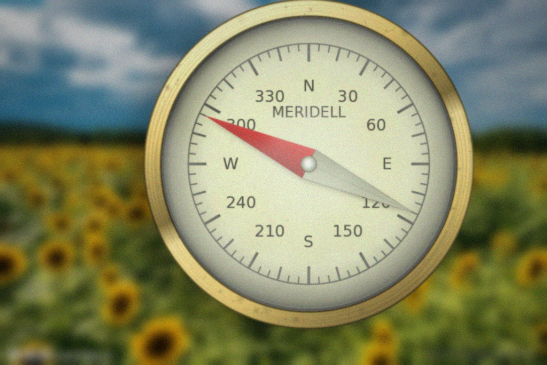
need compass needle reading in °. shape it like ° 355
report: ° 295
